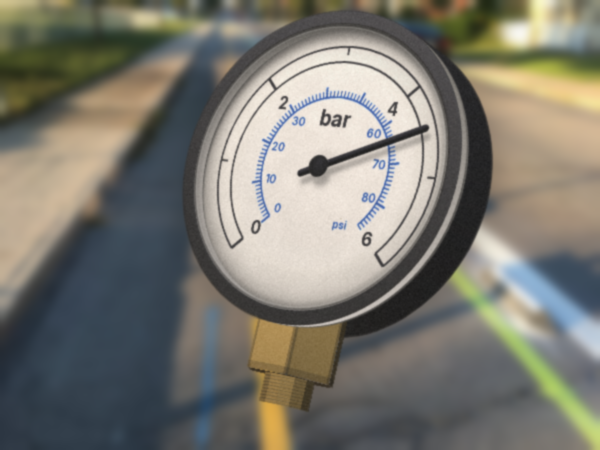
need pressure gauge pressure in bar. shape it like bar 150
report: bar 4.5
